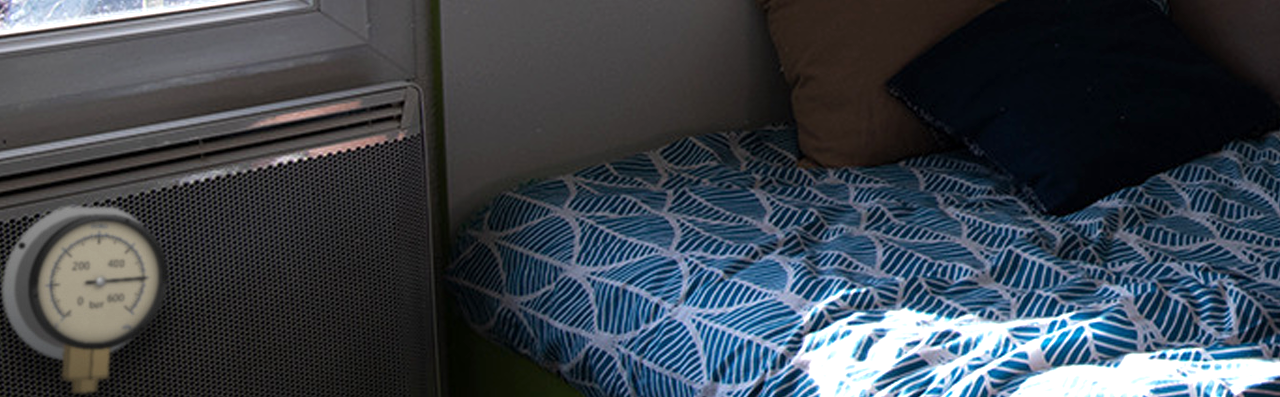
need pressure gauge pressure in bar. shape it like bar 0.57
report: bar 500
